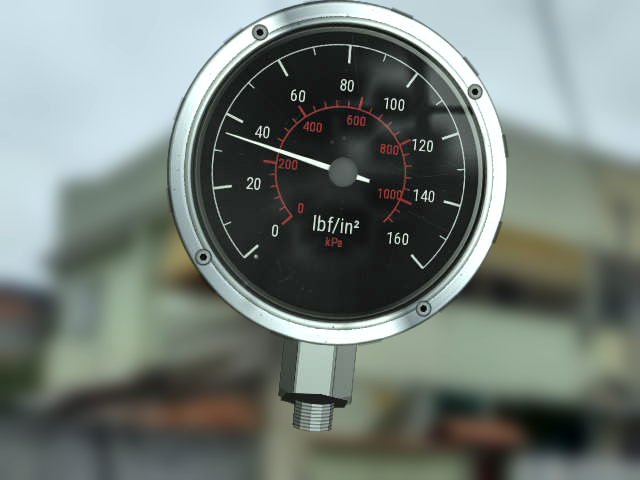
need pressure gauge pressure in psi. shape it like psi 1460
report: psi 35
